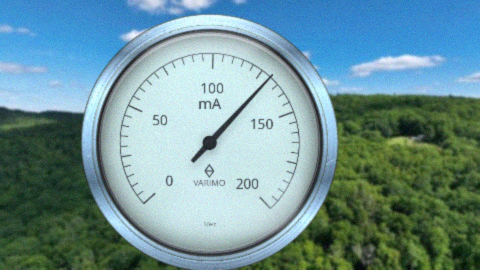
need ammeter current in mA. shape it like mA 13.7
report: mA 130
